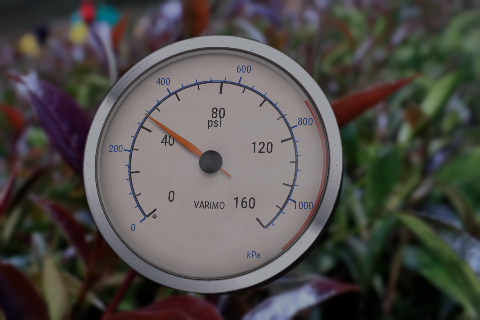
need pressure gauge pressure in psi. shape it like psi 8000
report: psi 45
